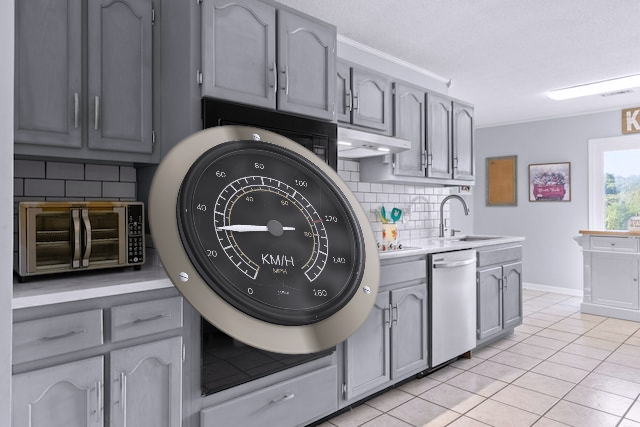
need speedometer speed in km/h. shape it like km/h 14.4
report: km/h 30
